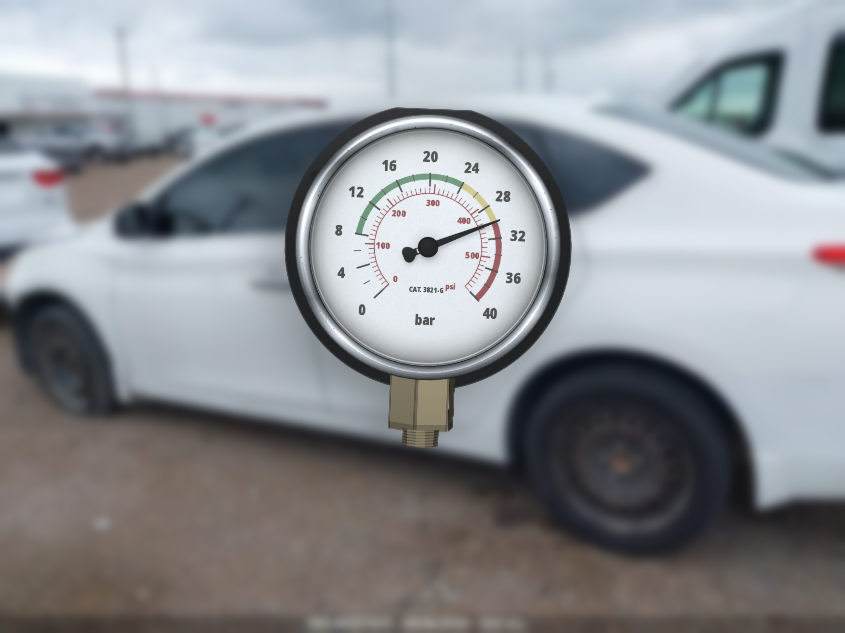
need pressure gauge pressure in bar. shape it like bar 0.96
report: bar 30
